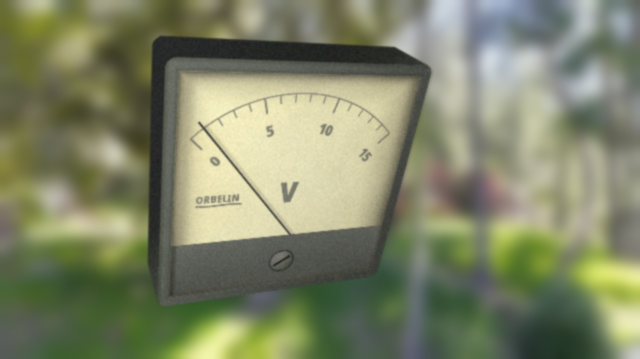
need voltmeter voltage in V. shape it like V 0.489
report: V 1
